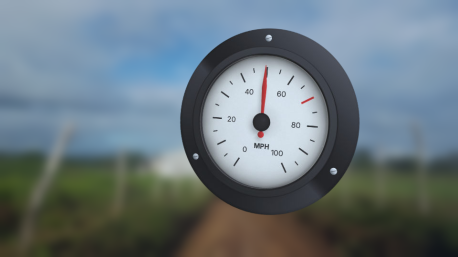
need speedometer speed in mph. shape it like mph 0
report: mph 50
